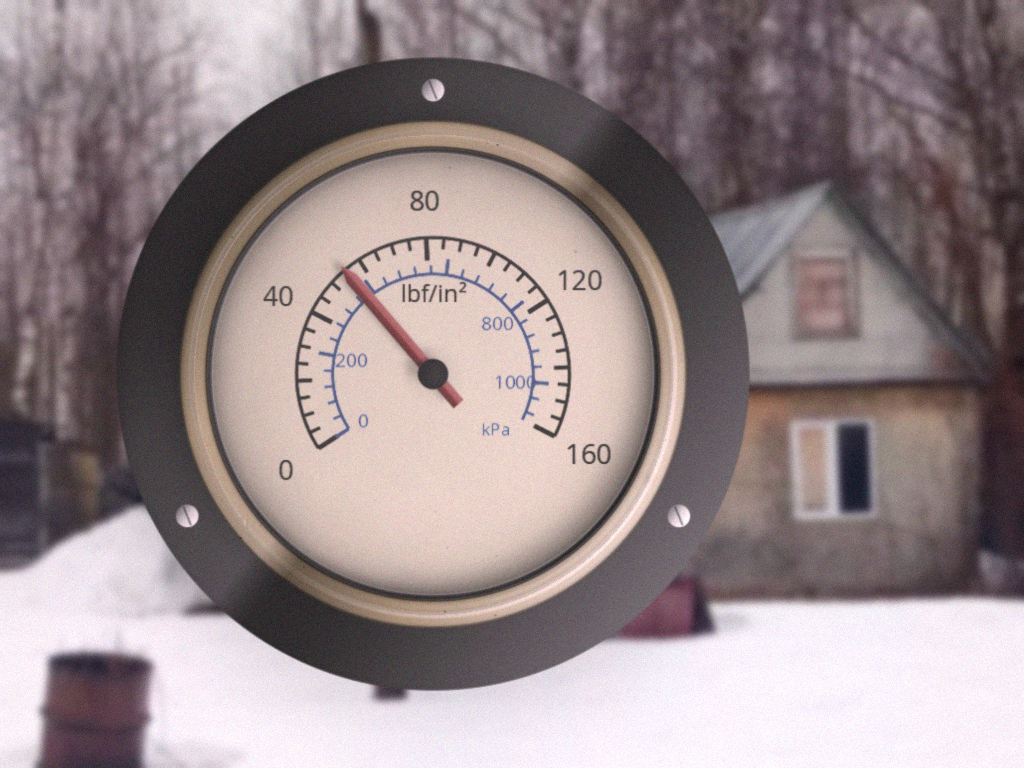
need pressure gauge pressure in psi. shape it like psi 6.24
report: psi 55
